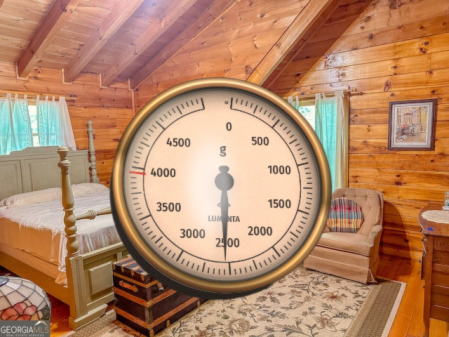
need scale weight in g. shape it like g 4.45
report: g 2550
